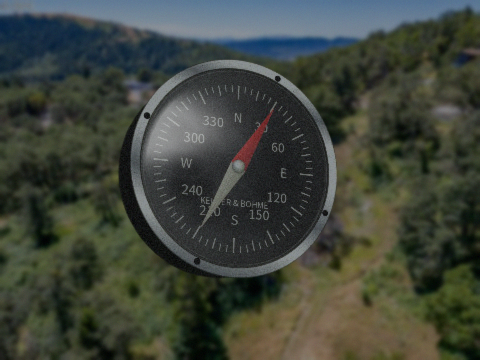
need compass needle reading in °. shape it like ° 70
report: ° 30
